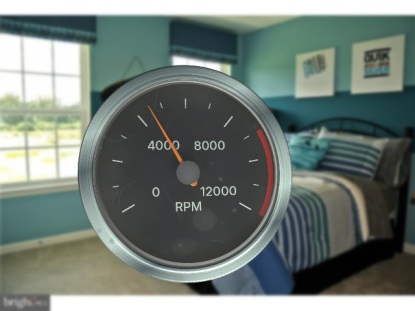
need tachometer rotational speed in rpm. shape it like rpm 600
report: rpm 4500
